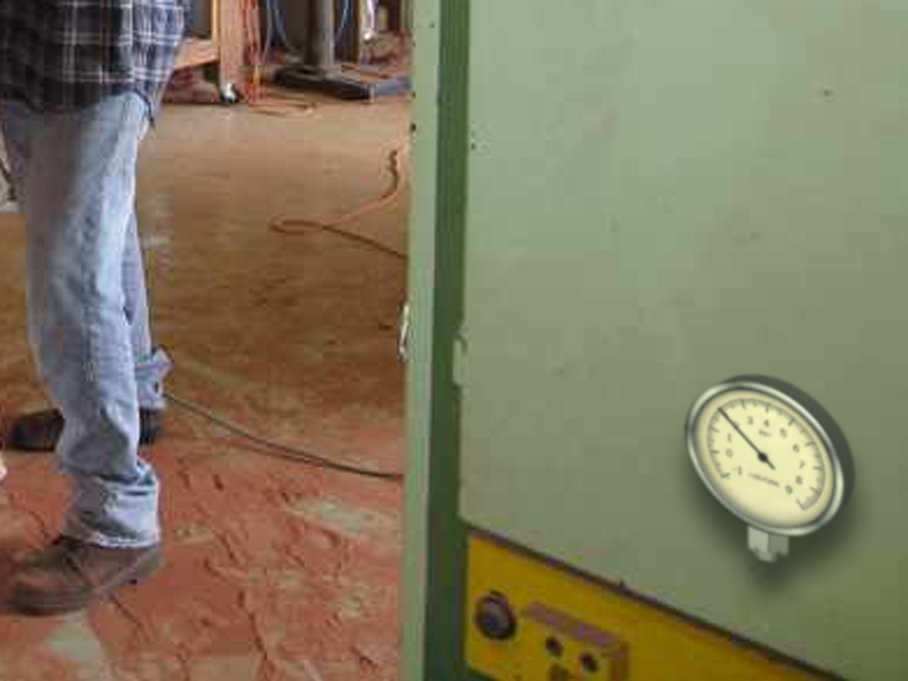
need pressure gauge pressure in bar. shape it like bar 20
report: bar 2
